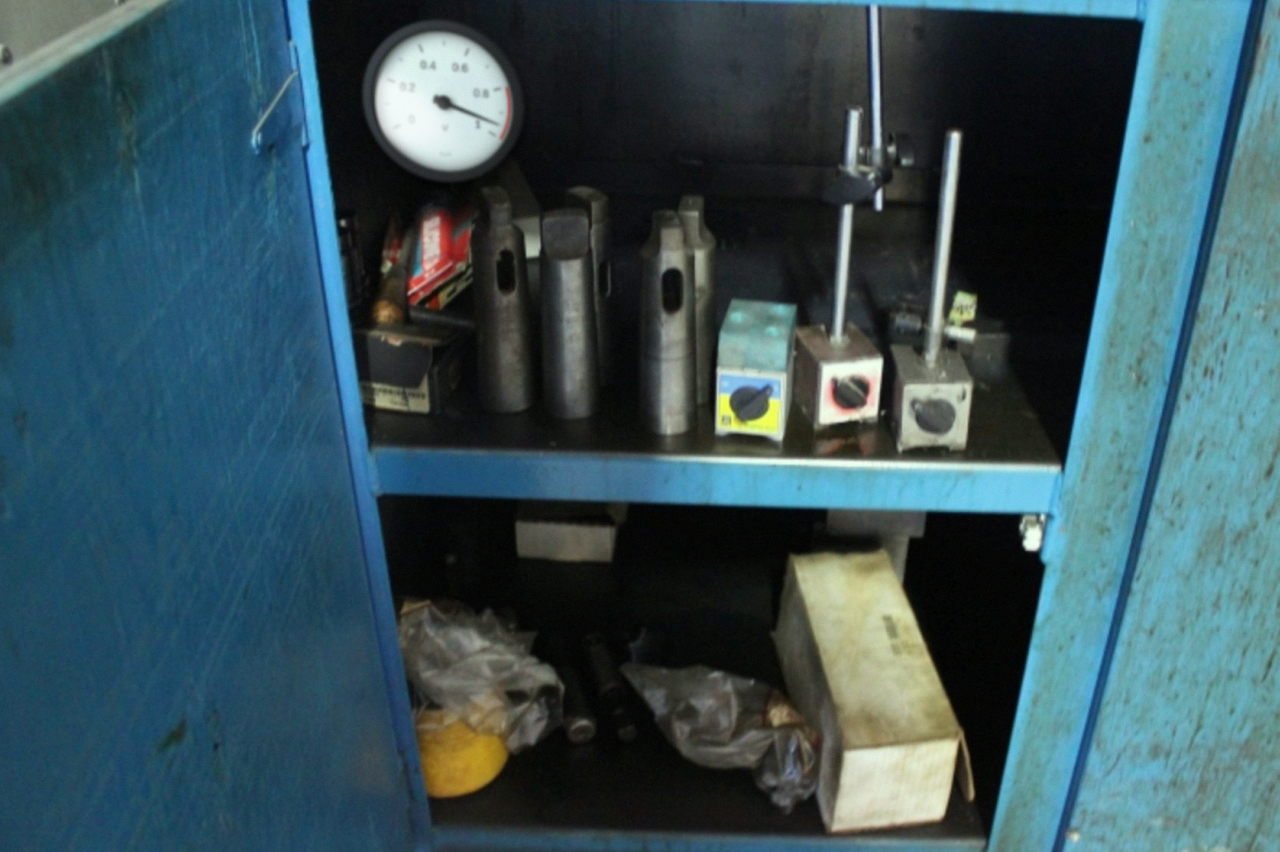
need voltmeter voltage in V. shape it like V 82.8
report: V 0.95
